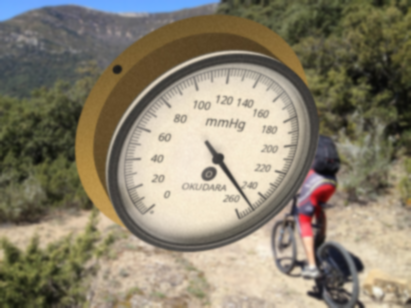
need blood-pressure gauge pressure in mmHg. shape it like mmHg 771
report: mmHg 250
